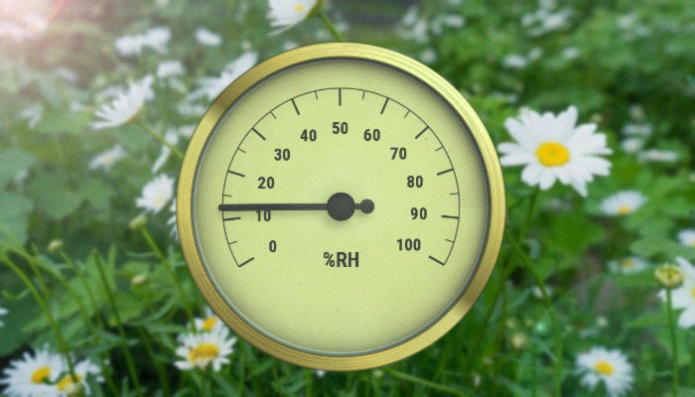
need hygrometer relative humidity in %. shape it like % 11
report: % 12.5
